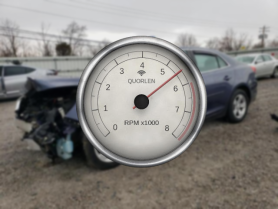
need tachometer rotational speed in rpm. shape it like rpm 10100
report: rpm 5500
